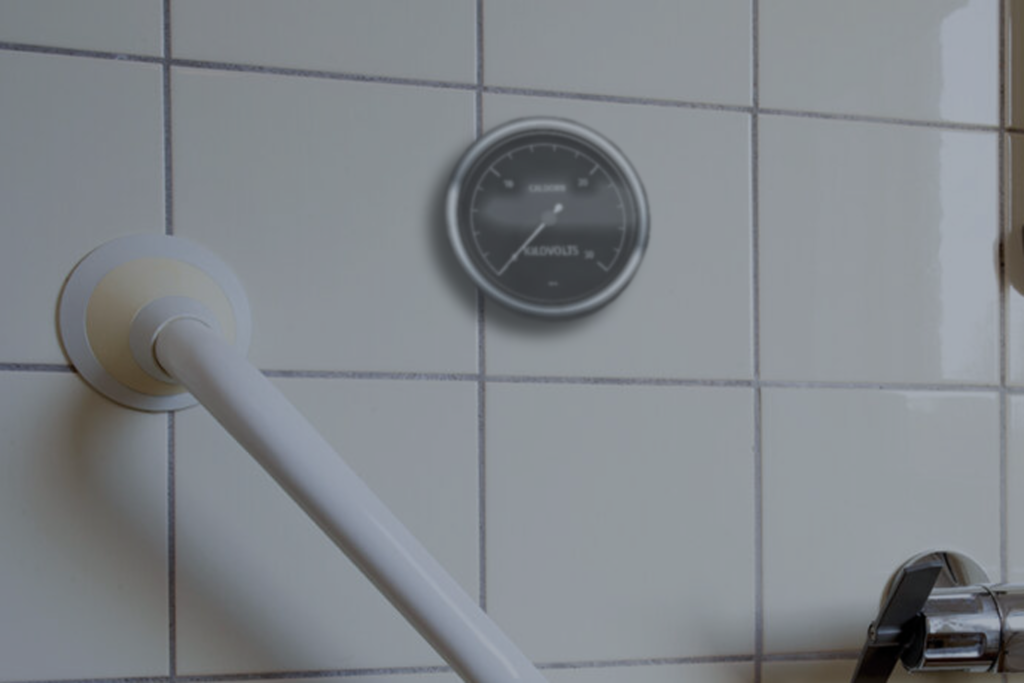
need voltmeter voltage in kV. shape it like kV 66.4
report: kV 0
